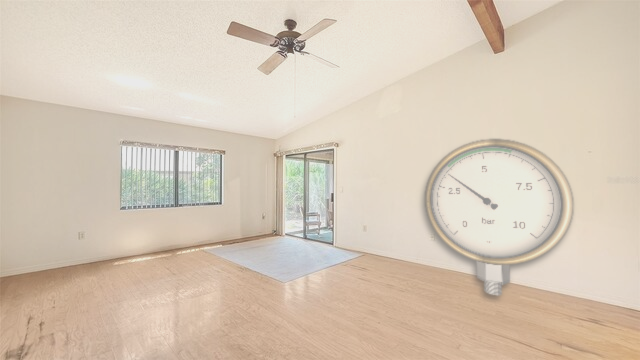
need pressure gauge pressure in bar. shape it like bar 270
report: bar 3.25
